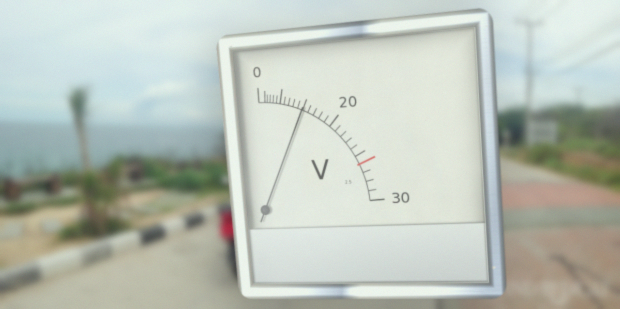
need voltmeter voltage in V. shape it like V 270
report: V 15
